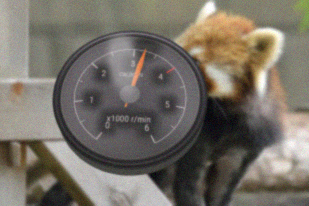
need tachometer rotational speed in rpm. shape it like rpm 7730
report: rpm 3250
